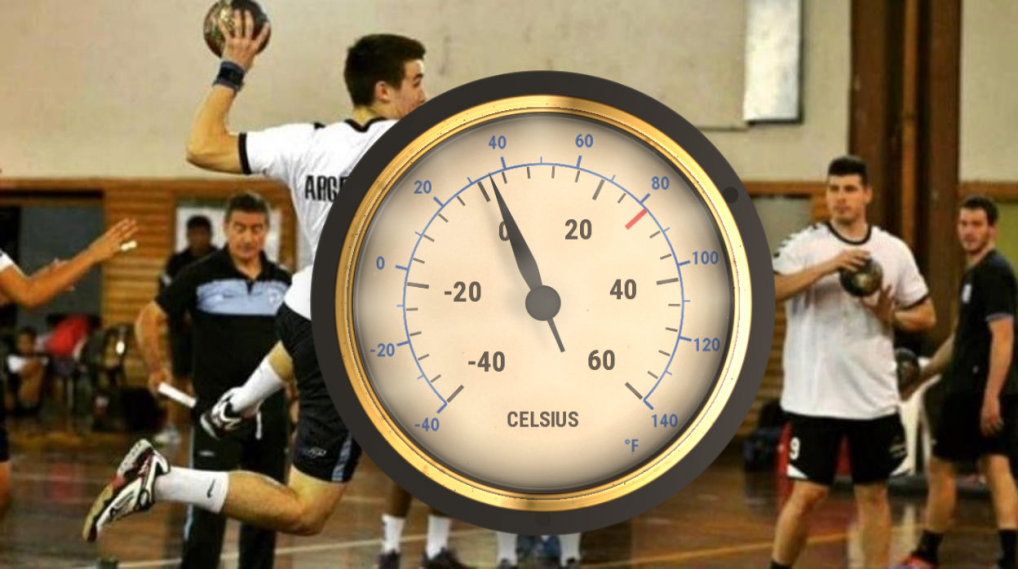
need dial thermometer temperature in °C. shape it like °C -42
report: °C 2
